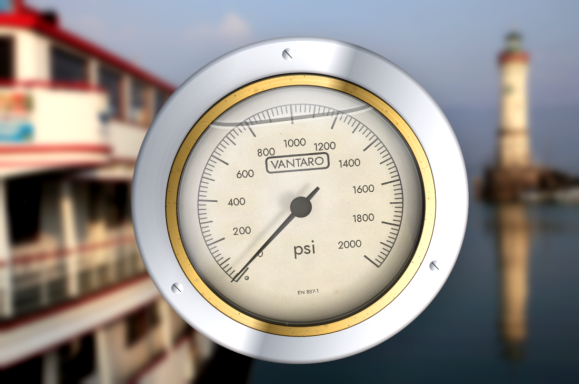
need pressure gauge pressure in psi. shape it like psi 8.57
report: psi 20
